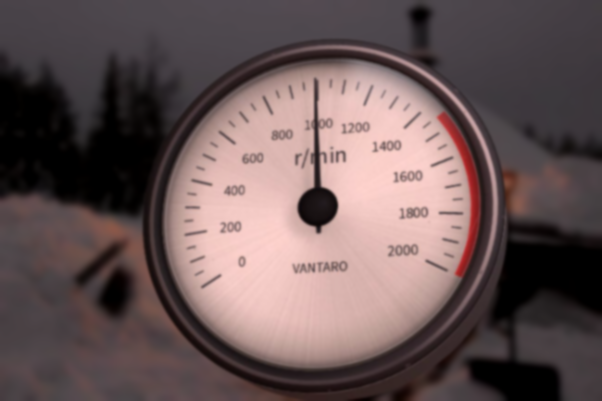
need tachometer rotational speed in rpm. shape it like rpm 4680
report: rpm 1000
